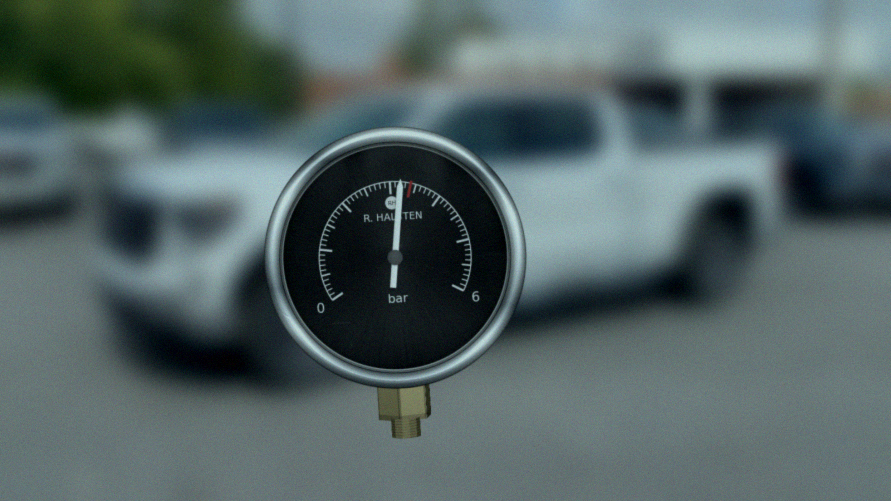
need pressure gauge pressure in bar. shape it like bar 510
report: bar 3.2
